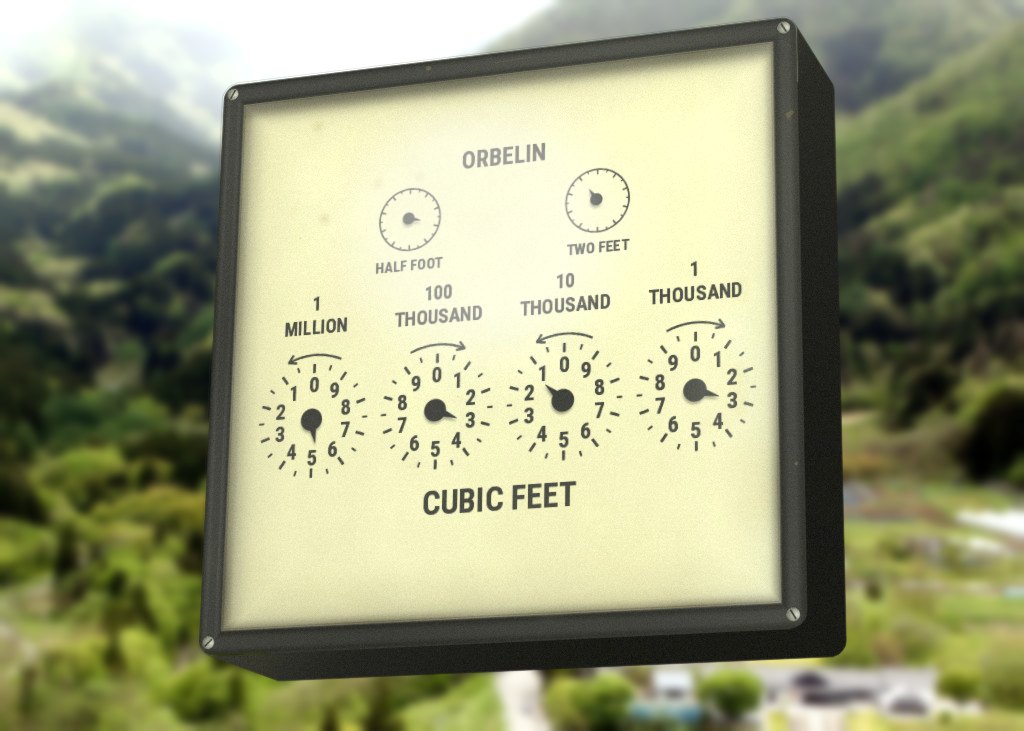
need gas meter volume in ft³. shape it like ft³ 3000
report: ft³ 531300
